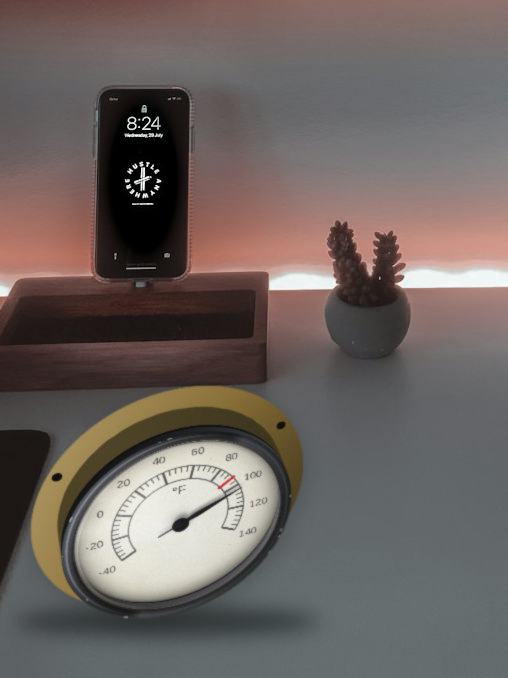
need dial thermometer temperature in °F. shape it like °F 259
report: °F 100
